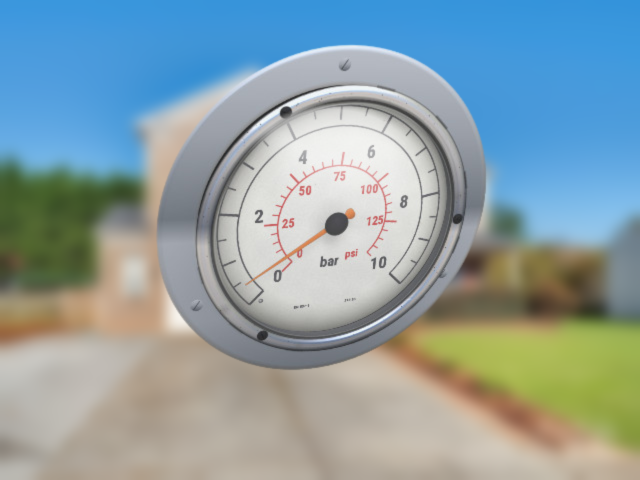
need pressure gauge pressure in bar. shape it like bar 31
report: bar 0.5
